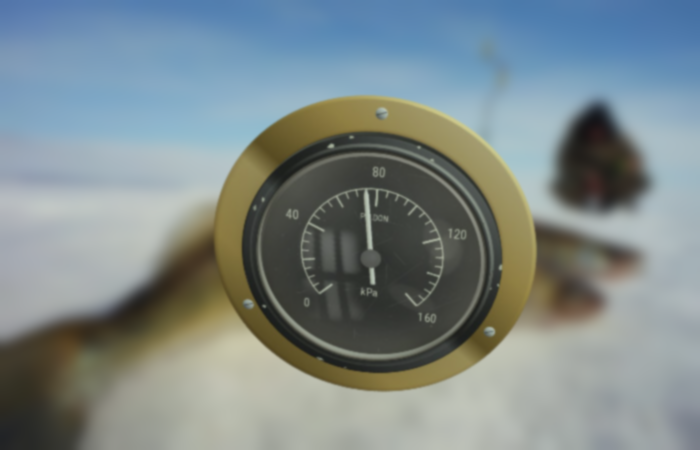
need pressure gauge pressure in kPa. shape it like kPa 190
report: kPa 75
